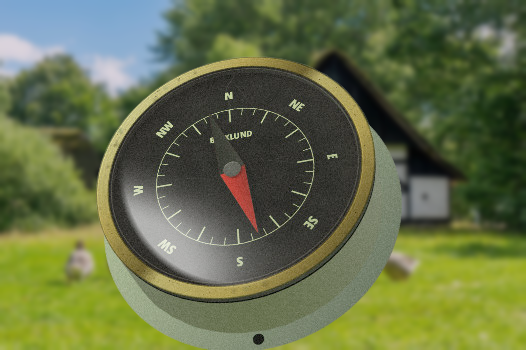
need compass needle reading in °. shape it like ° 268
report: ° 165
